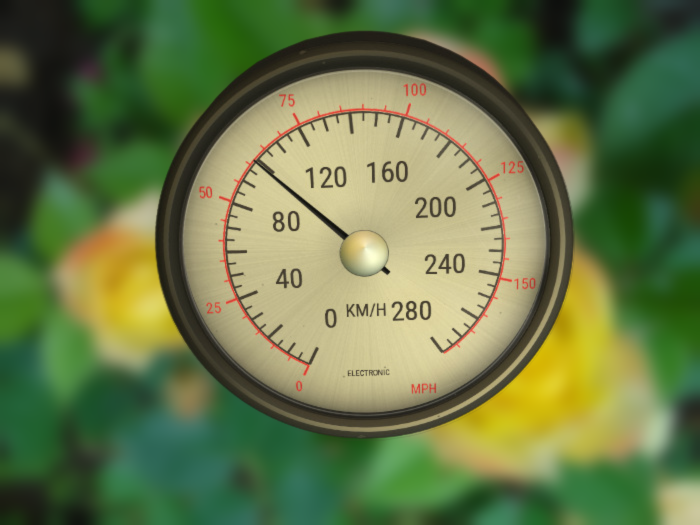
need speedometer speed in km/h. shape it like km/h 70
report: km/h 100
